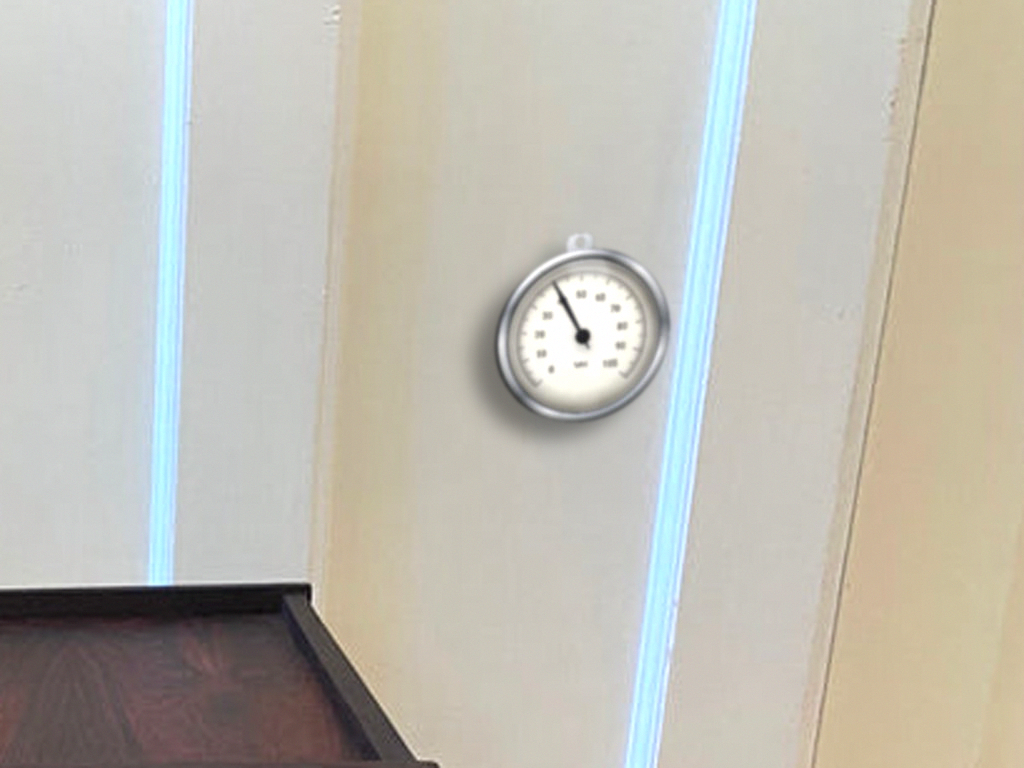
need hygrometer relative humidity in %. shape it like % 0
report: % 40
